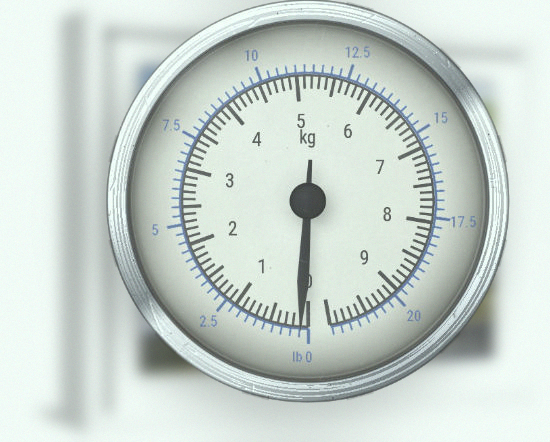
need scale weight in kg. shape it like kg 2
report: kg 0.1
